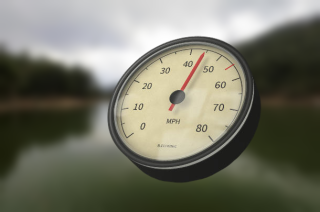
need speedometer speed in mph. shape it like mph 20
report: mph 45
